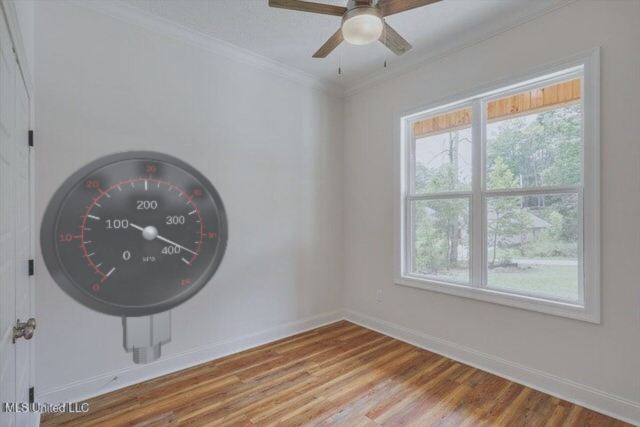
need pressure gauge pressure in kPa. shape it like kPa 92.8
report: kPa 380
